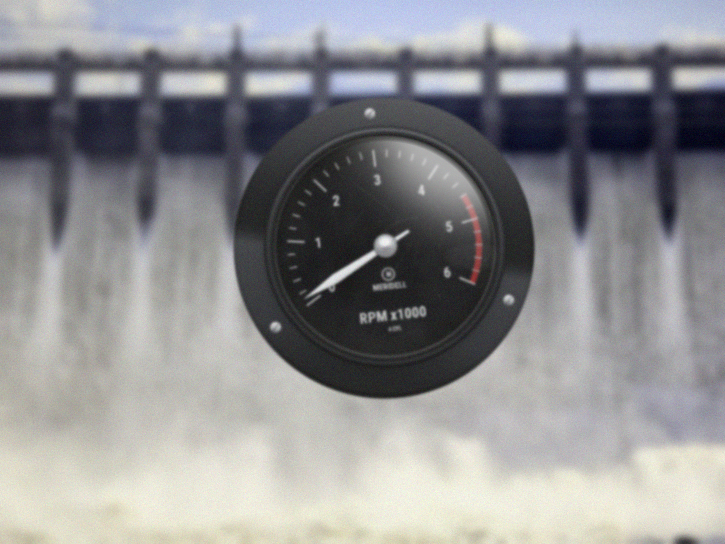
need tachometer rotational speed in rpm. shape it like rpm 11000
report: rpm 100
